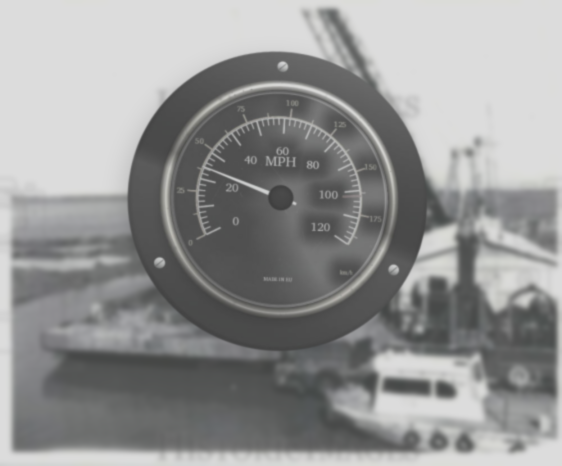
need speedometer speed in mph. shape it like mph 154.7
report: mph 24
